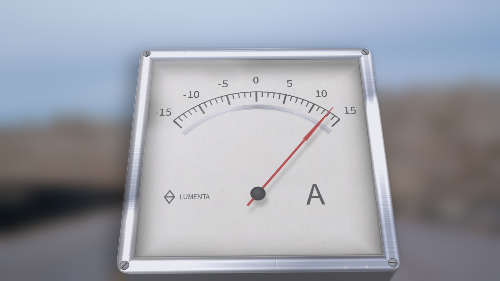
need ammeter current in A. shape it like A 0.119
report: A 13
